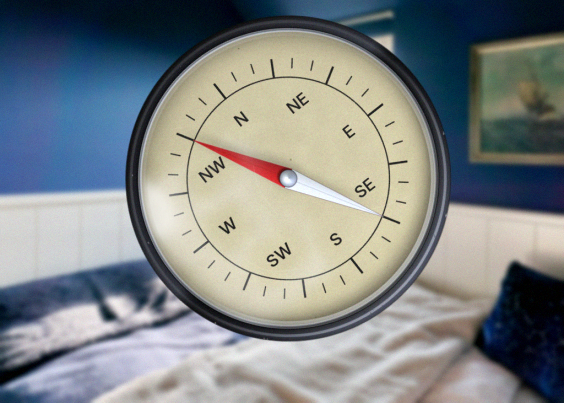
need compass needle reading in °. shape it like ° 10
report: ° 330
